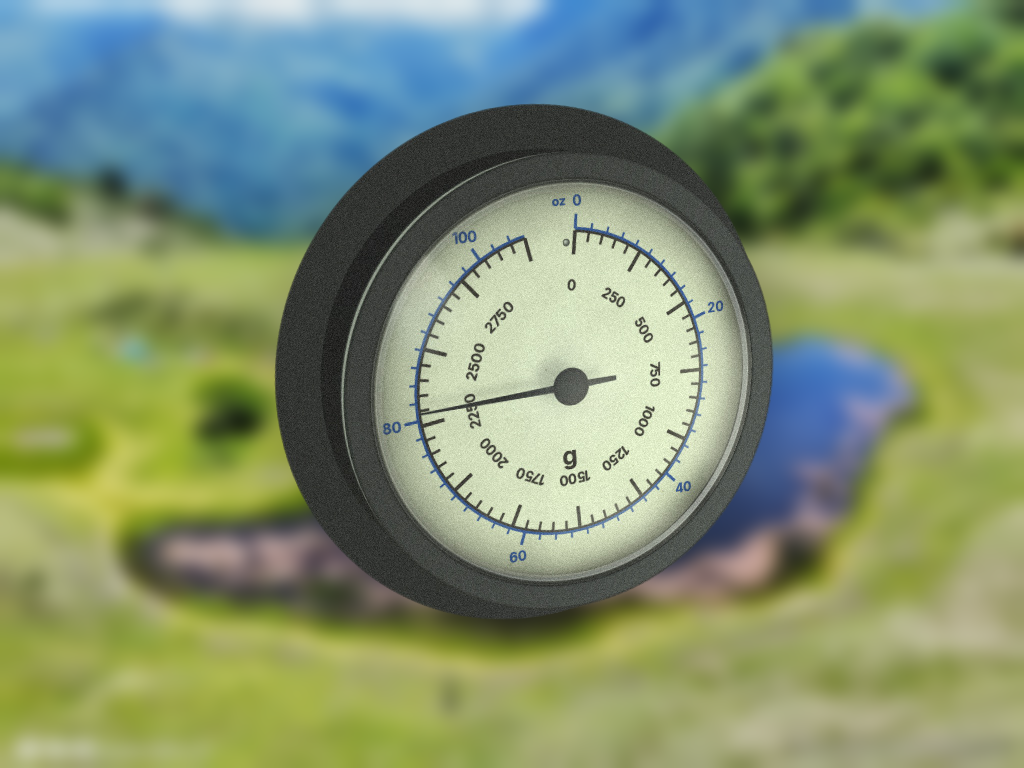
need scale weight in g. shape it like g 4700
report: g 2300
